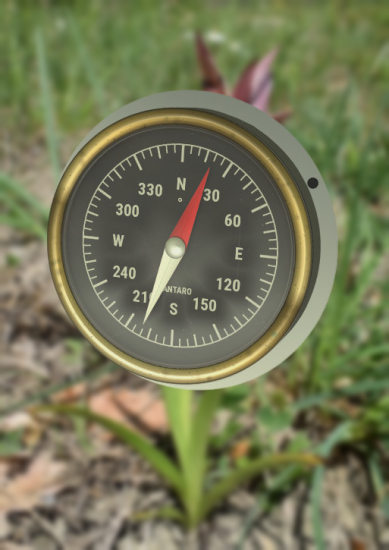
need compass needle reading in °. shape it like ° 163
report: ° 20
